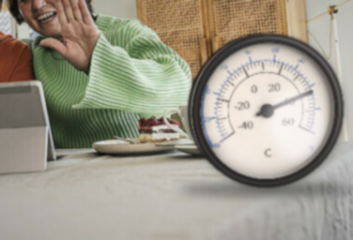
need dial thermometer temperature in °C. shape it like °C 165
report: °C 40
